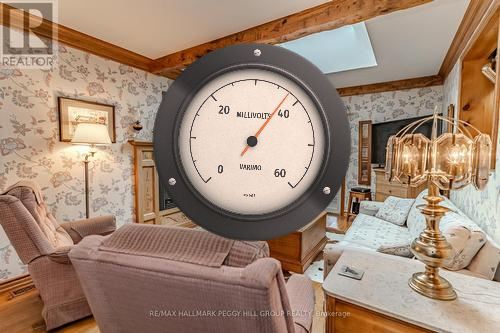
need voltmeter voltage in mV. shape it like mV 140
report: mV 37.5
